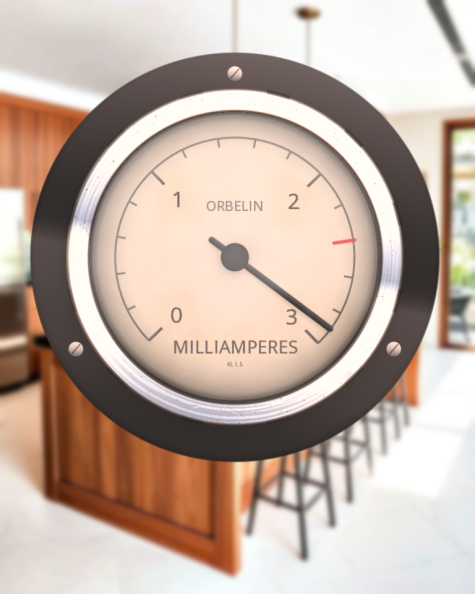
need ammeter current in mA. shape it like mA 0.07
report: mA 2.9
